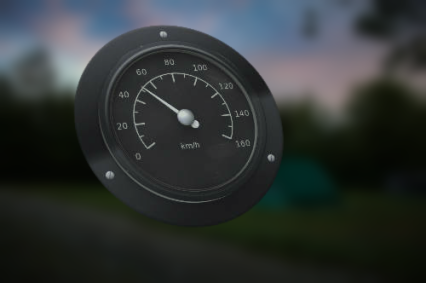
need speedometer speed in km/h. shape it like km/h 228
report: km/h 50
